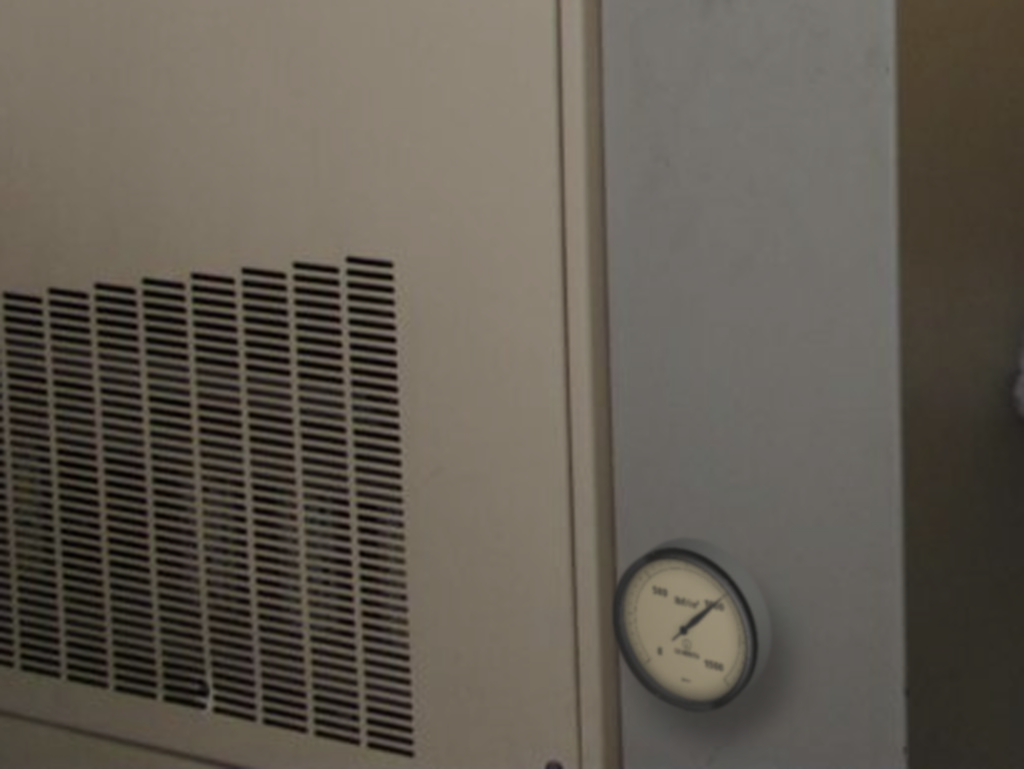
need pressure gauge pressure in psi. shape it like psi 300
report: psi 1000
